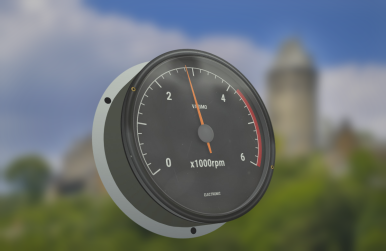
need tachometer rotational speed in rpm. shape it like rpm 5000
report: rpm 2800
